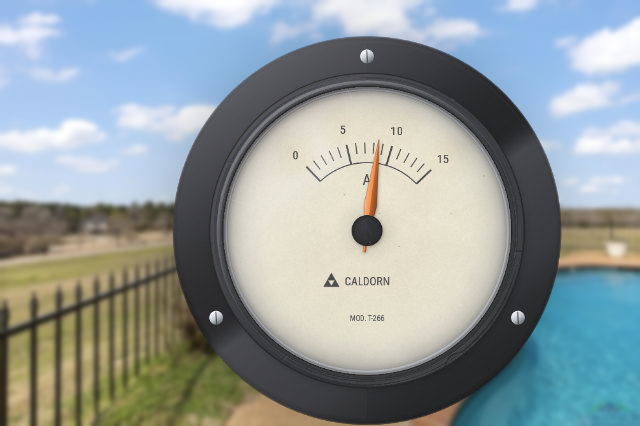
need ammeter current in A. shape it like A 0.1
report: A 8.5
